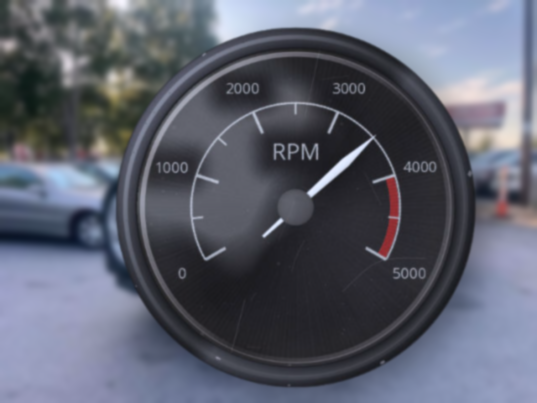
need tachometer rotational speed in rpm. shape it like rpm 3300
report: rpm 3500
